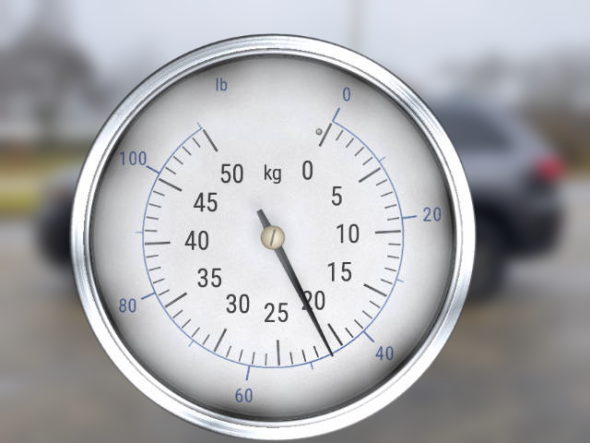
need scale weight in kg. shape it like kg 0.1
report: kg 21
